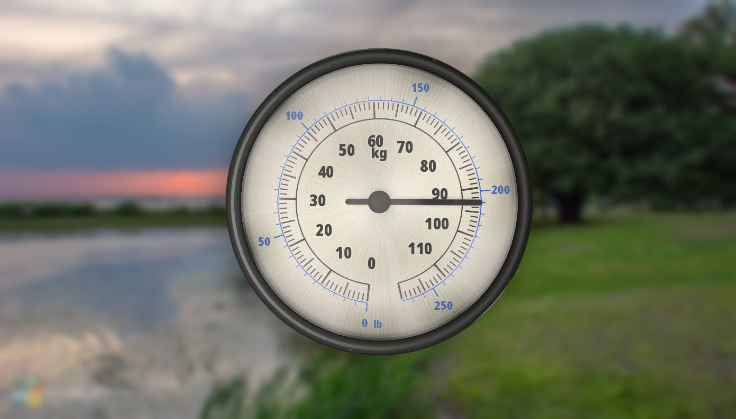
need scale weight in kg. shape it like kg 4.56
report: kg 93
